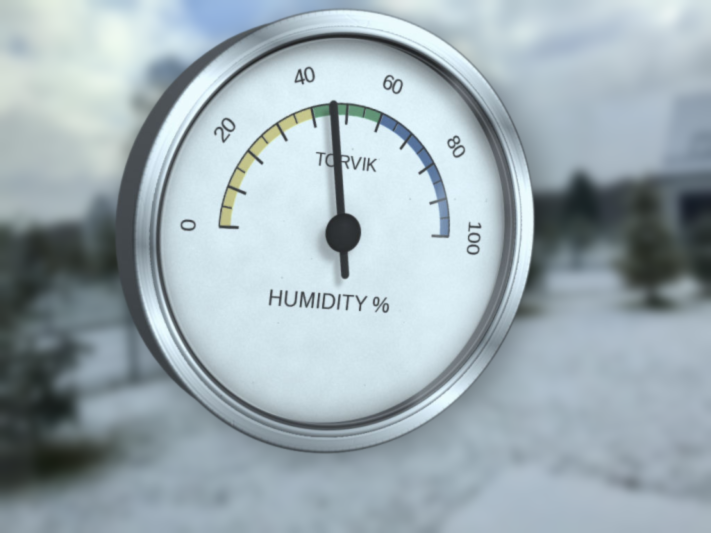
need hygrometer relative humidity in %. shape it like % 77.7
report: % 45
